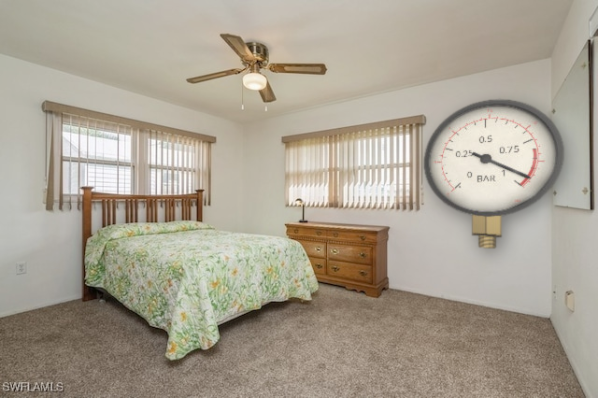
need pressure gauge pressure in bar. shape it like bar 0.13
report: bar 0.95
